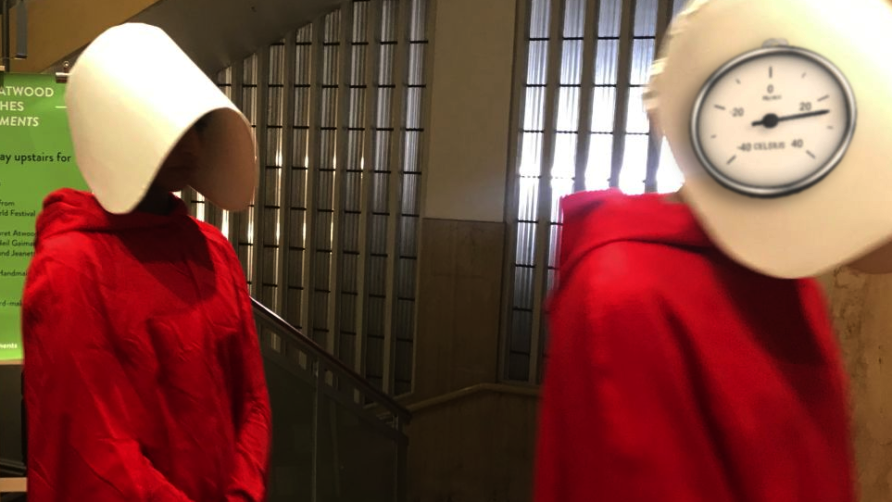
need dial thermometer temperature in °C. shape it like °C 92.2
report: °C 25
